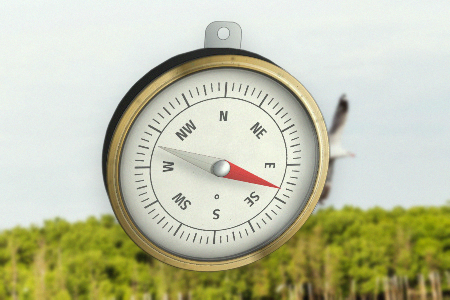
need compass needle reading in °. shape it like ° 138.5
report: ° 110
